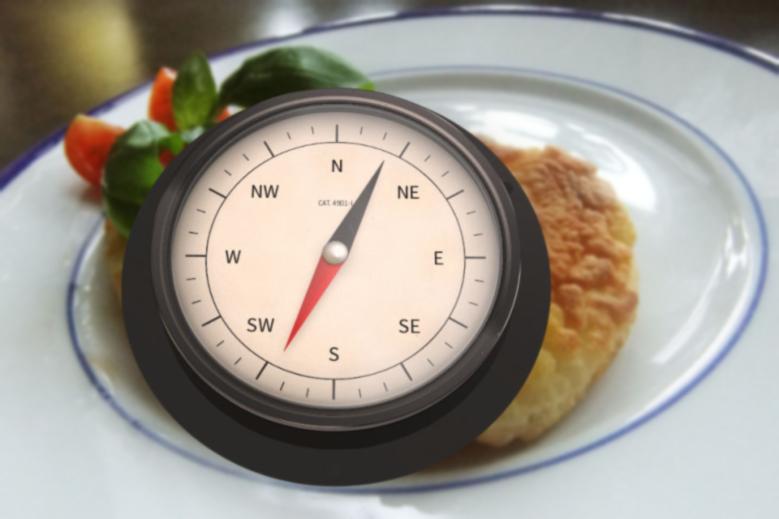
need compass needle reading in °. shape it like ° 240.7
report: ° 205
